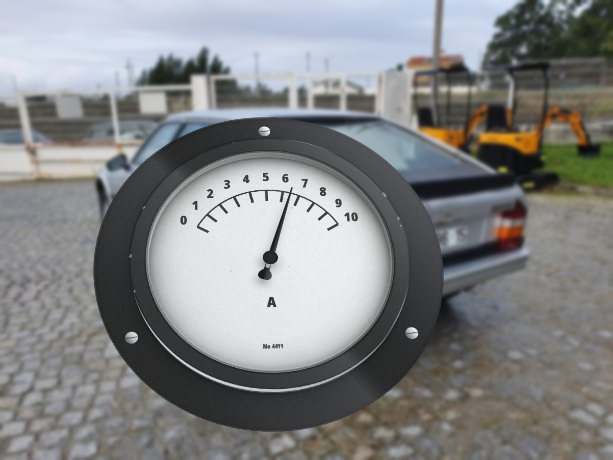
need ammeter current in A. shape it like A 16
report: A 6.5
